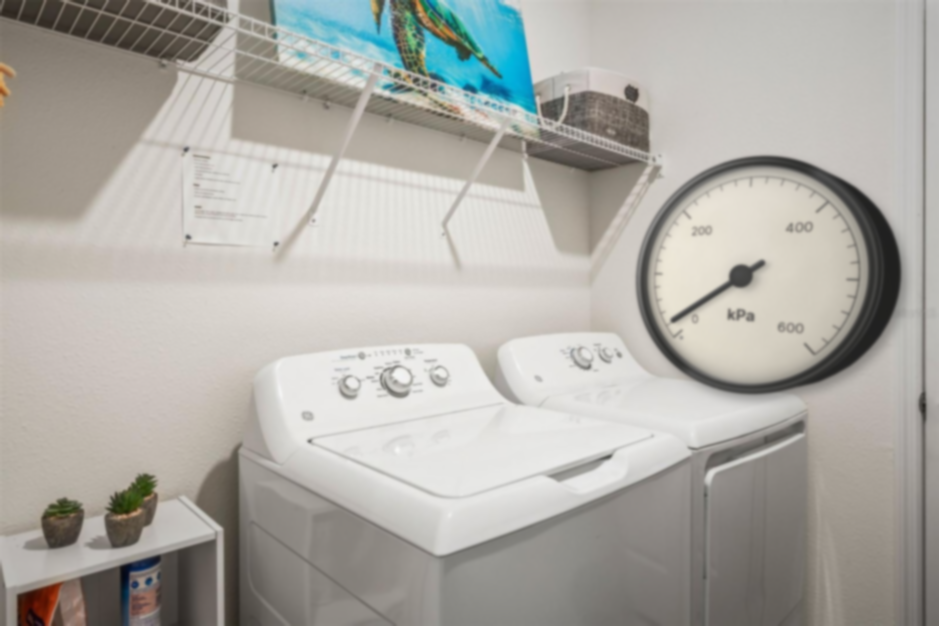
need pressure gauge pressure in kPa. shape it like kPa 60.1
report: kPa 20
